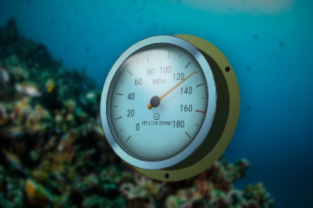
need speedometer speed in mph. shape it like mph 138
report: mph 130
